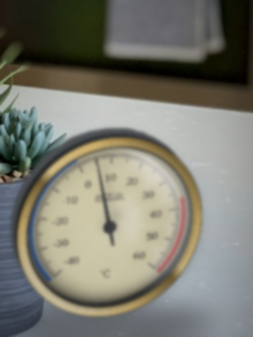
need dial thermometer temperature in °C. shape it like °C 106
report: °C 5
